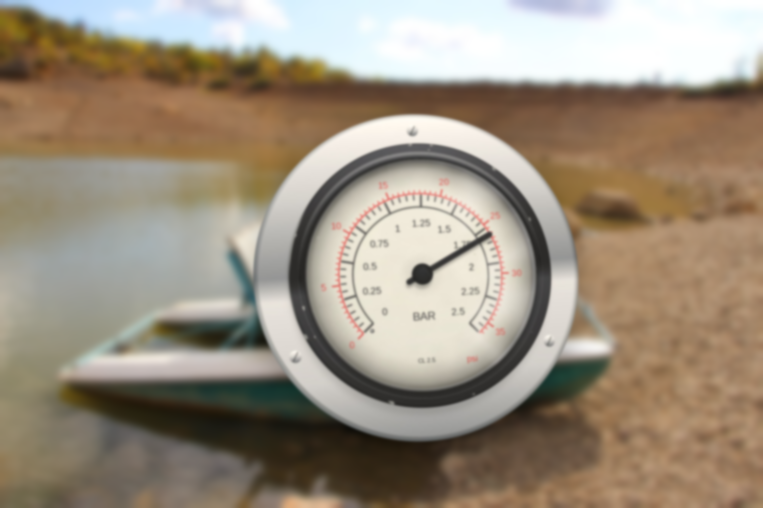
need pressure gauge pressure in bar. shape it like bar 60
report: bar 1.8
